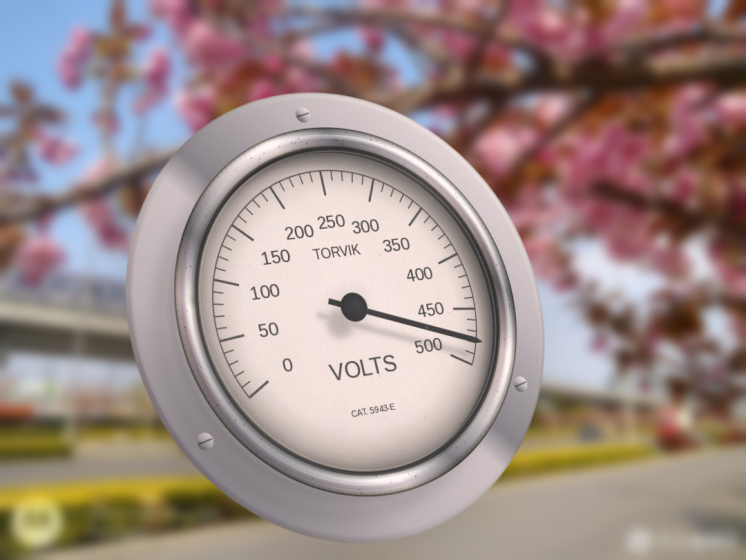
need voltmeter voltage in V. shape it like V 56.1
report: V 480
